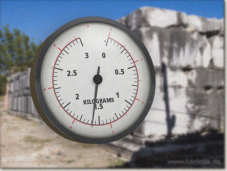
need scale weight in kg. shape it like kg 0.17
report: kg 1.6
